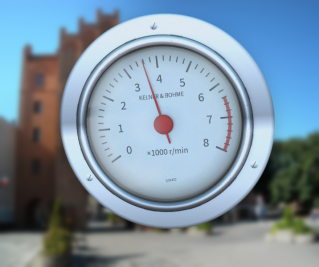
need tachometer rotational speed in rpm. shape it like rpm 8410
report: rpm 3600
